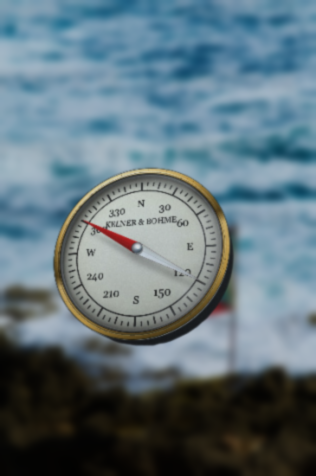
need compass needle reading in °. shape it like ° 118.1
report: ° 300
